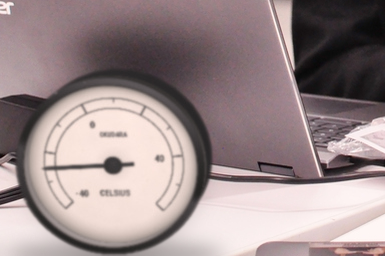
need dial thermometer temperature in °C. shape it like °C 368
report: °C -25
